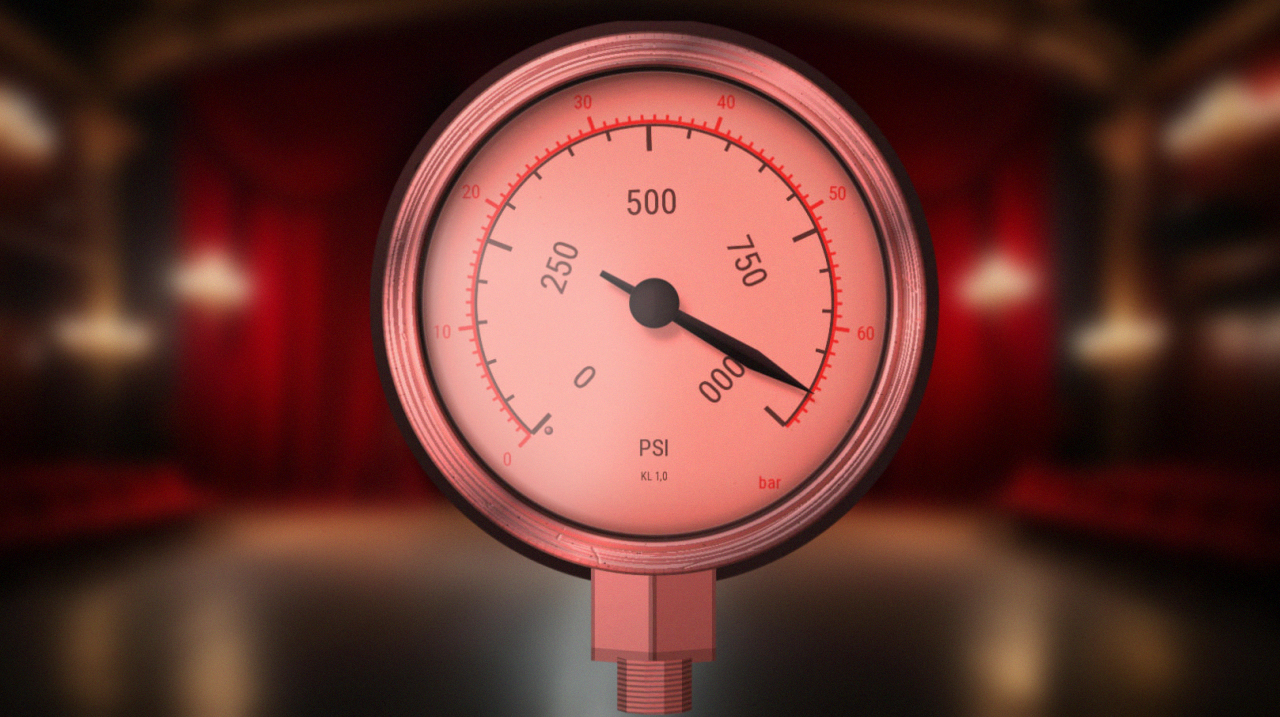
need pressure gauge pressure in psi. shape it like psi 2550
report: psi 950
